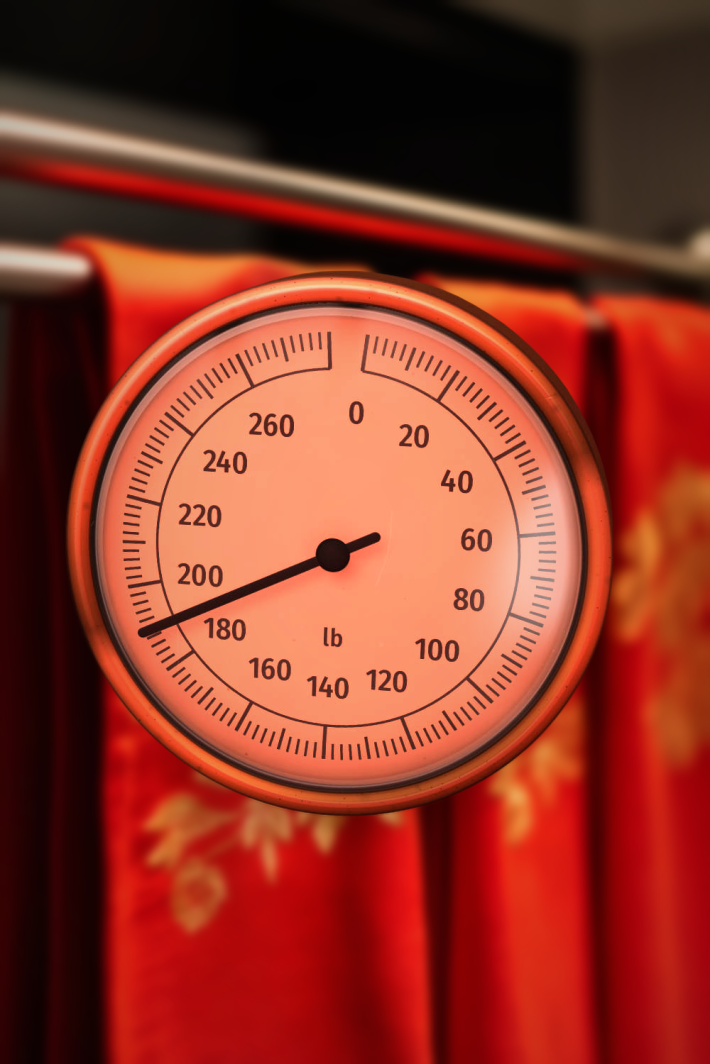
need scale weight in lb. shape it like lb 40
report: lb 190
